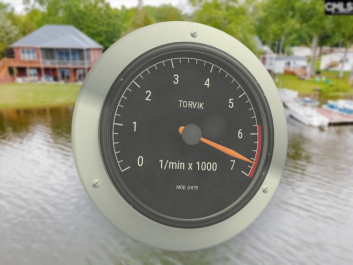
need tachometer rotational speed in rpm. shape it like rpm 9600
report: rpm 6700
